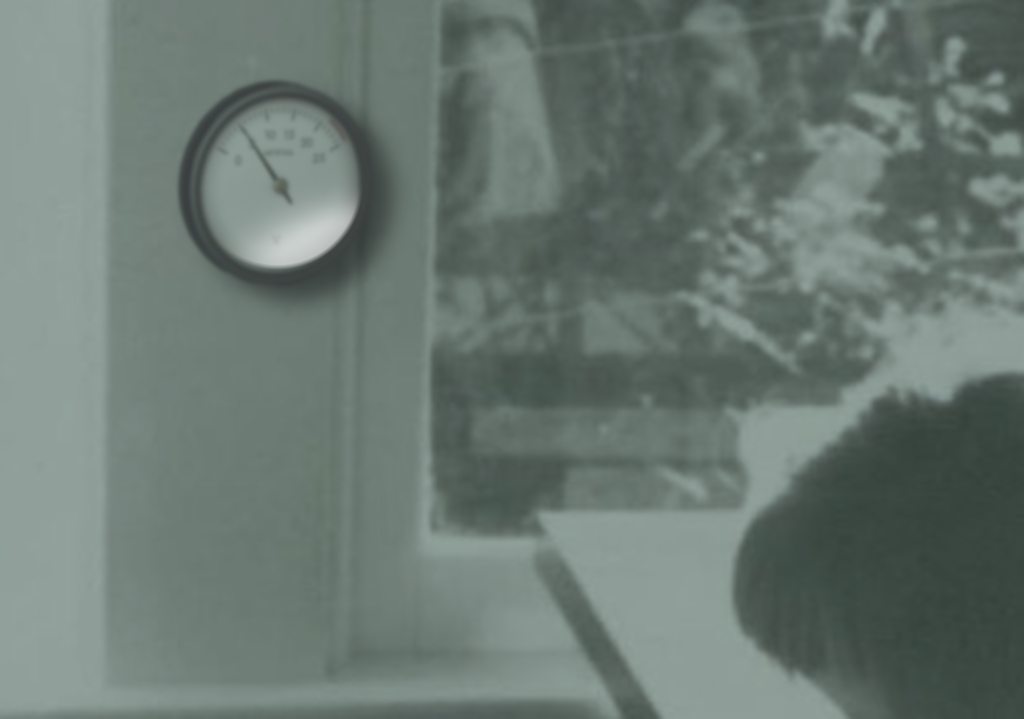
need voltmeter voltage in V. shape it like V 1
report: V 5
